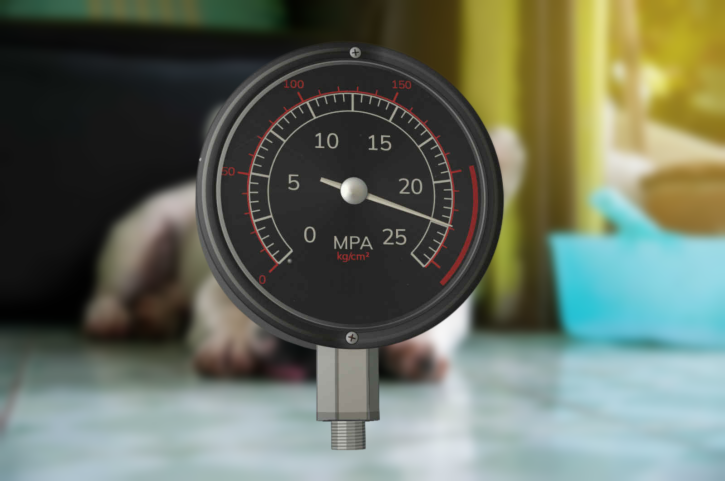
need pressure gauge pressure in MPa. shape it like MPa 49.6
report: MPa 22.5
